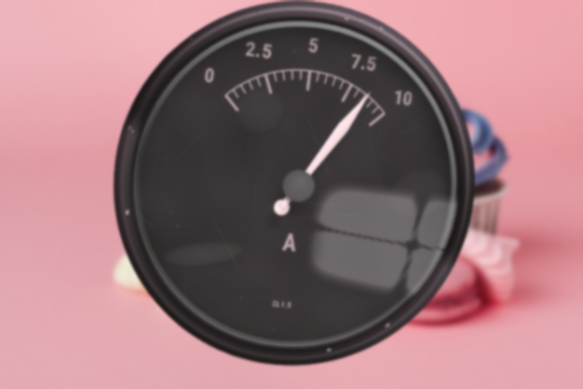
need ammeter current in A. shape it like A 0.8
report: A 8.5
